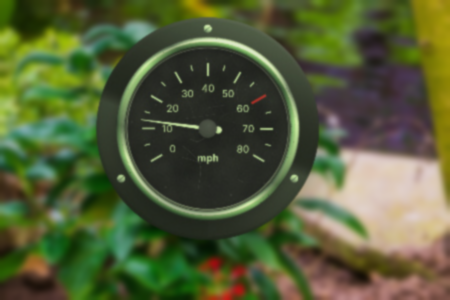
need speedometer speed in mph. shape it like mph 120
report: mph 12.5
